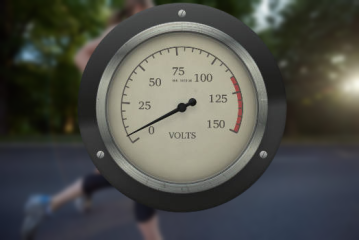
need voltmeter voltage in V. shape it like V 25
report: V 5
